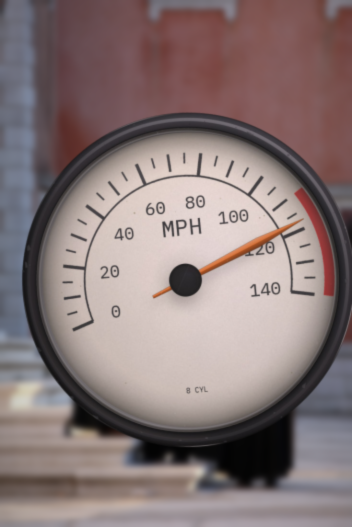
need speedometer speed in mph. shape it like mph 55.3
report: mph 117.5
